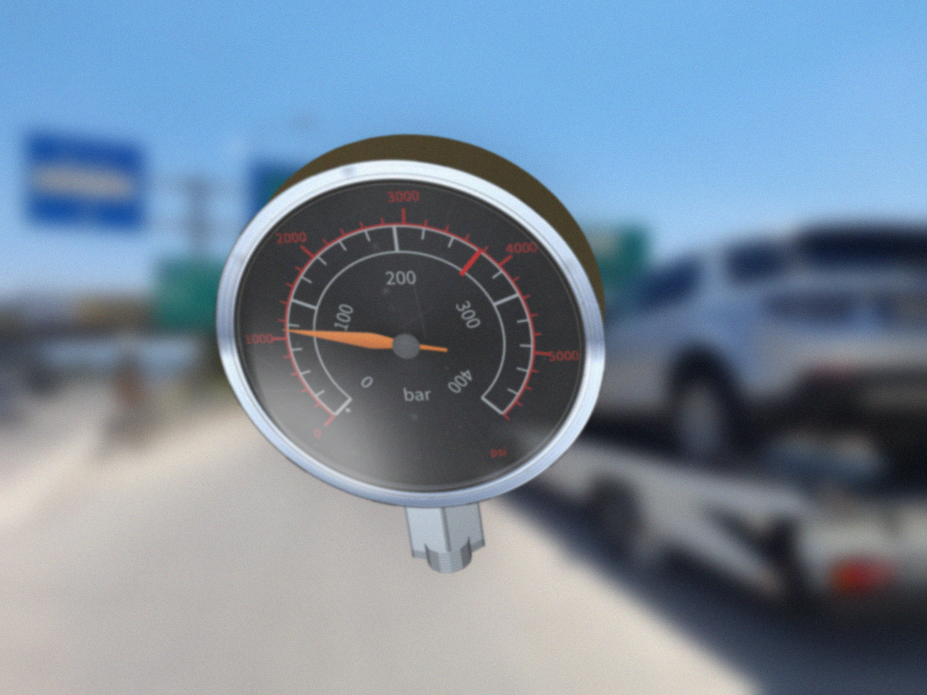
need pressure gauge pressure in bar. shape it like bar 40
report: bar 80
